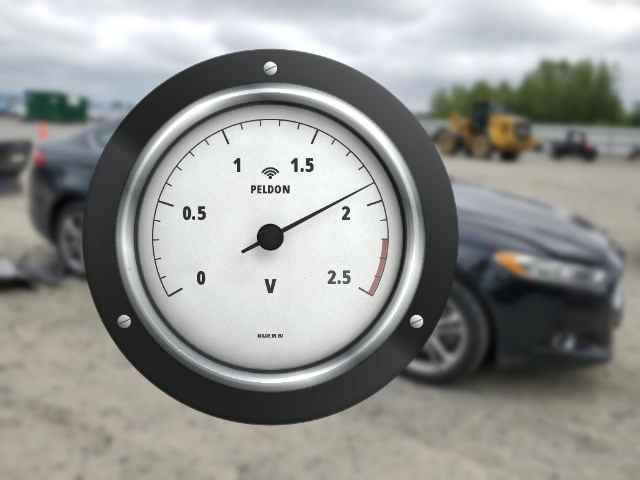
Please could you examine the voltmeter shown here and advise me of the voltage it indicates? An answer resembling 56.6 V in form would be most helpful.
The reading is 1.9 V
